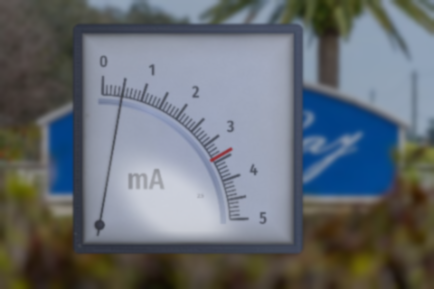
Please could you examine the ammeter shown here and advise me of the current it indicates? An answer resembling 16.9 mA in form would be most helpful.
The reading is 0.5 mA
